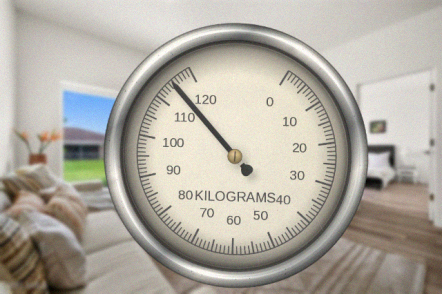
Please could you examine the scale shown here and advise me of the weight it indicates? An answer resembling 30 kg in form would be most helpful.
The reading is 115 kg
